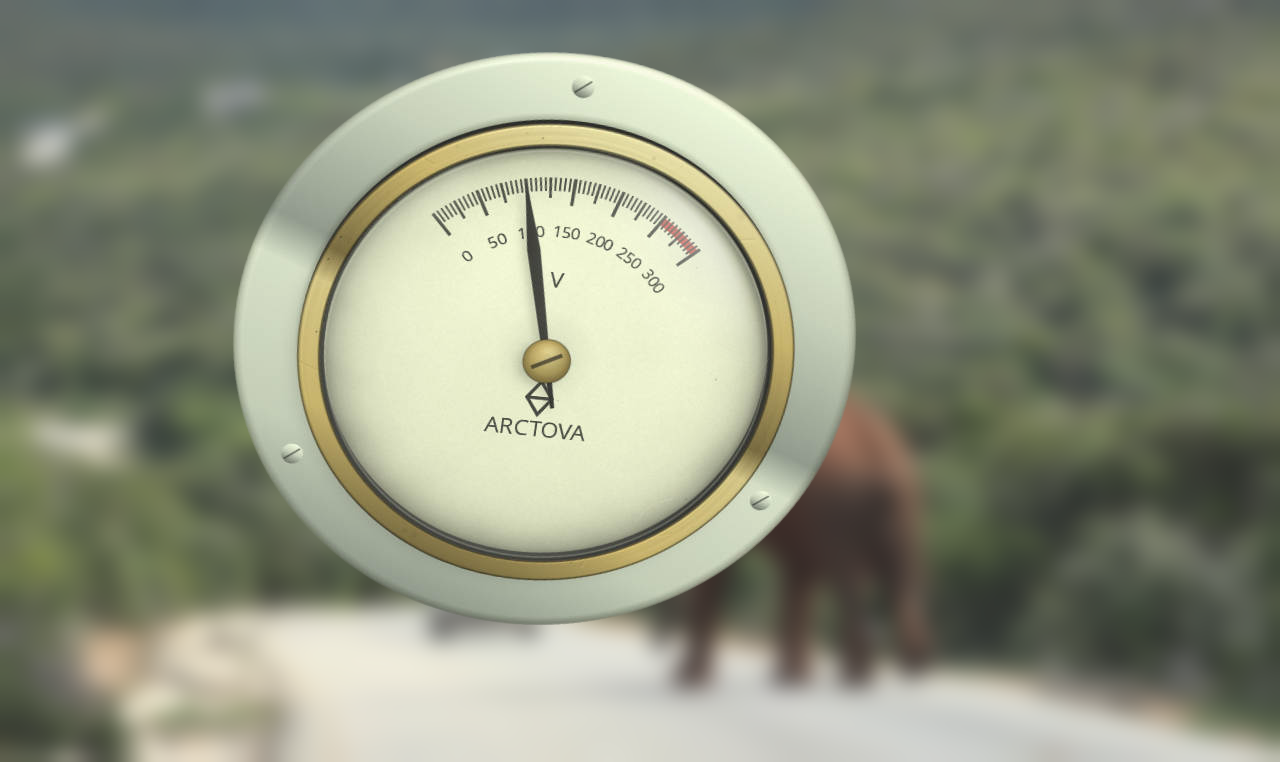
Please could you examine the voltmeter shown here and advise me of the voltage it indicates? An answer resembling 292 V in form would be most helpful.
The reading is 100 V
